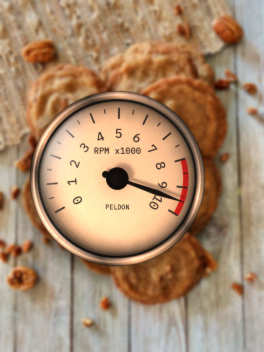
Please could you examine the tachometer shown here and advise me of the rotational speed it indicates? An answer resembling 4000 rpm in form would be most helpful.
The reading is 9500 rpm
